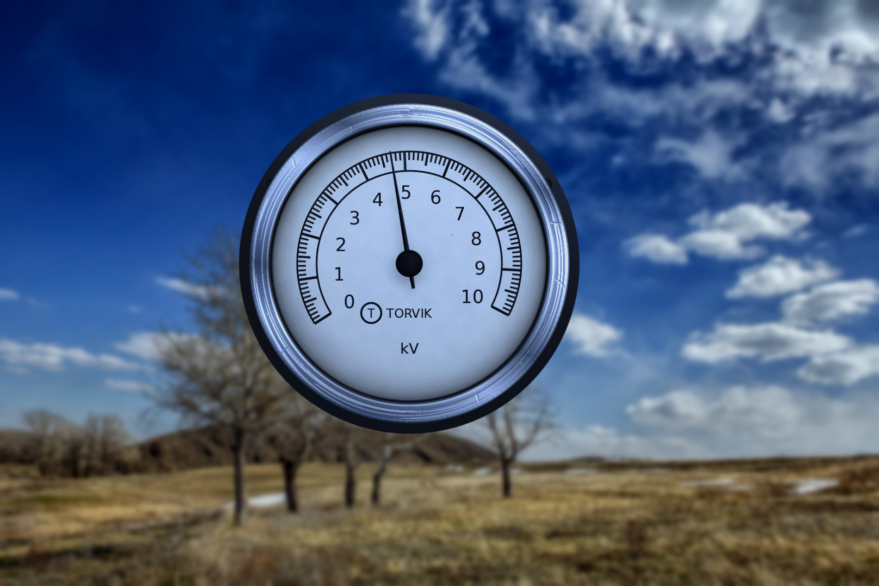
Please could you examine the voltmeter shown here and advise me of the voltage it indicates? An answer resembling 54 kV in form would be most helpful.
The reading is 4.7 kV
